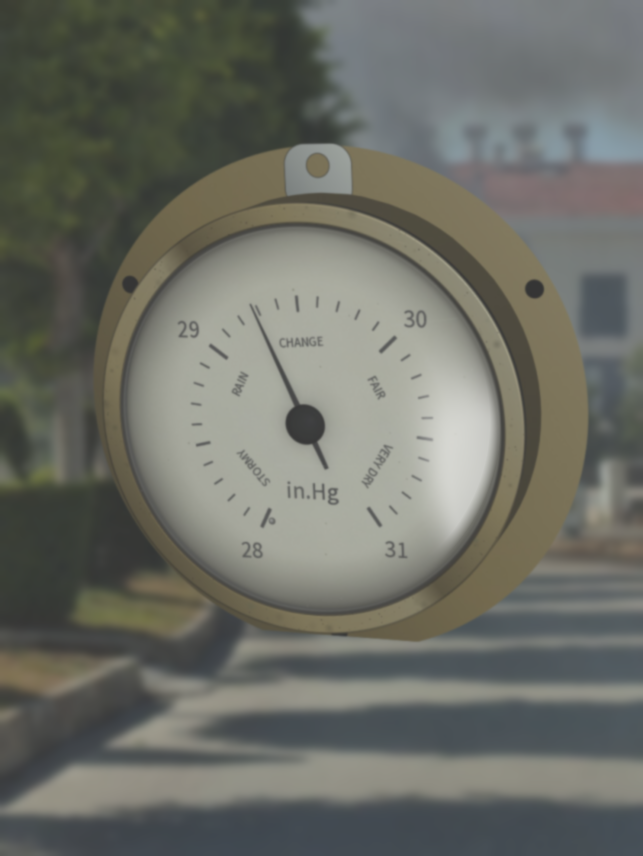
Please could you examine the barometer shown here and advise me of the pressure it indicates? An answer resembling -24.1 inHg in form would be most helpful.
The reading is 29.3 inHg
